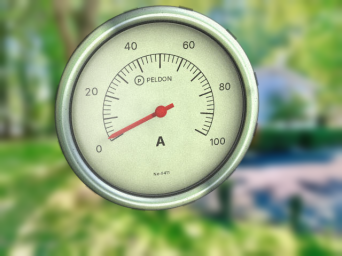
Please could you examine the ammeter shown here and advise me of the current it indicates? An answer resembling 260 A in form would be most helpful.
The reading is 2 A
